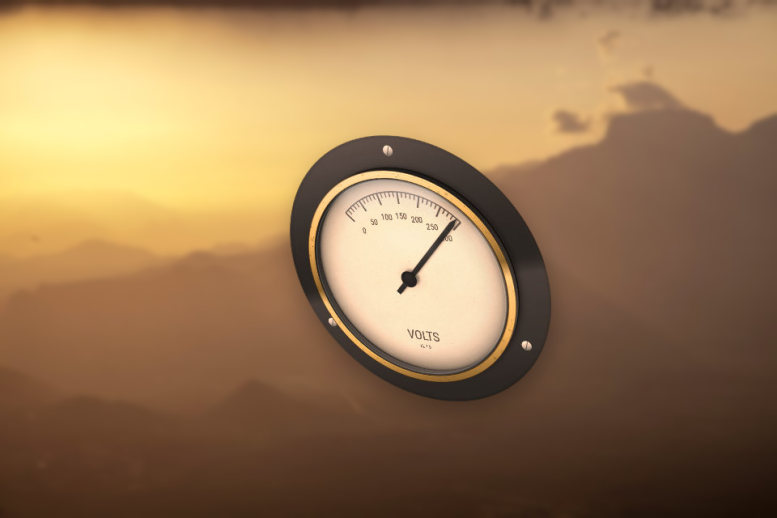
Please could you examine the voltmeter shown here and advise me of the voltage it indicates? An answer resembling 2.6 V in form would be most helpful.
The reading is 290 V
